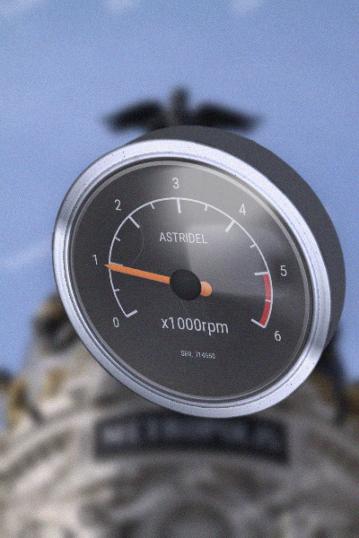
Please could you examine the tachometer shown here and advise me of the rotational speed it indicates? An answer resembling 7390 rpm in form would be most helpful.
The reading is 1000 rpm
